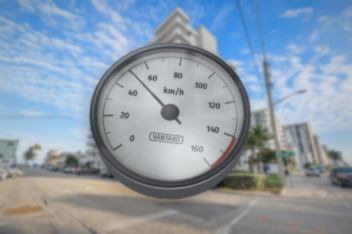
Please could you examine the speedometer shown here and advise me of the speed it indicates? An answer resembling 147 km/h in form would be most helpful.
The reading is 50 km/h
